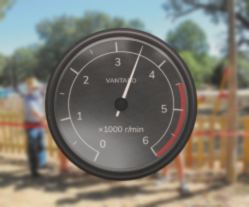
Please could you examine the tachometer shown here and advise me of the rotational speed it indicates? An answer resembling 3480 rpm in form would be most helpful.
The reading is 3500 rpm
